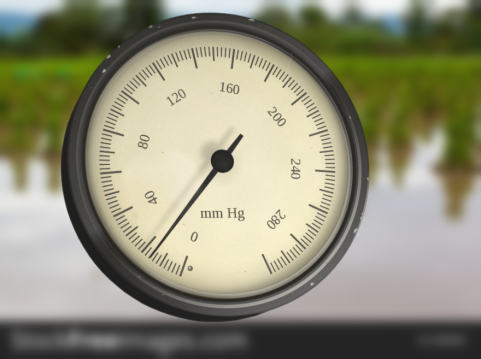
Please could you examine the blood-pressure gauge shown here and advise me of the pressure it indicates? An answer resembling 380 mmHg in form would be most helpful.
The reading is 16 mmHg
